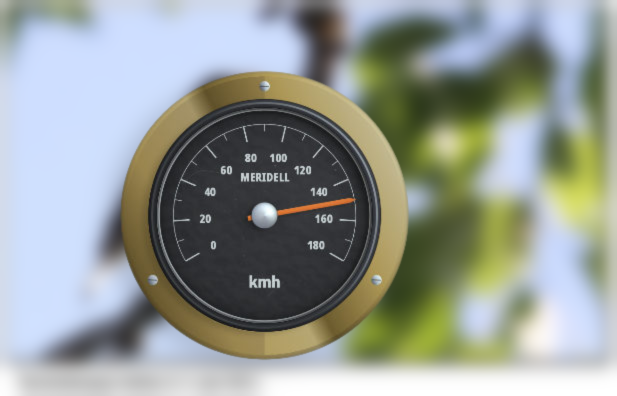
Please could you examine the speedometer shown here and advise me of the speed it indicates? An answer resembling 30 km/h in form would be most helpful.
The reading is 150 km/h
